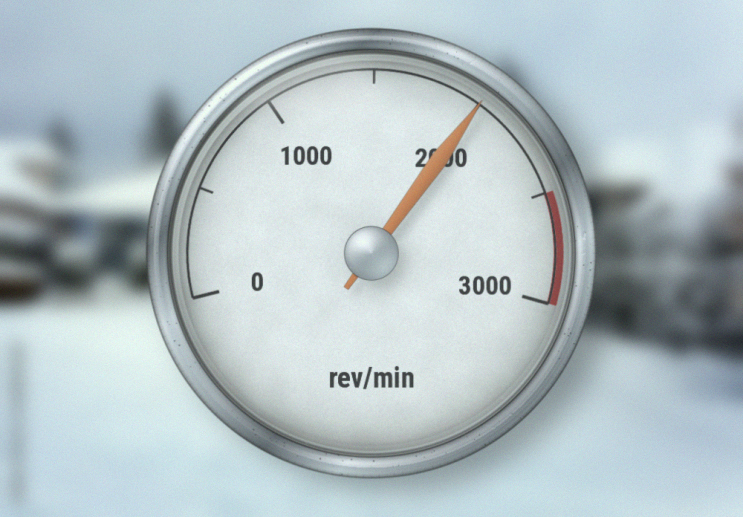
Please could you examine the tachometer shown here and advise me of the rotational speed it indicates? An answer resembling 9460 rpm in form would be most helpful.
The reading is 2000 rpm
